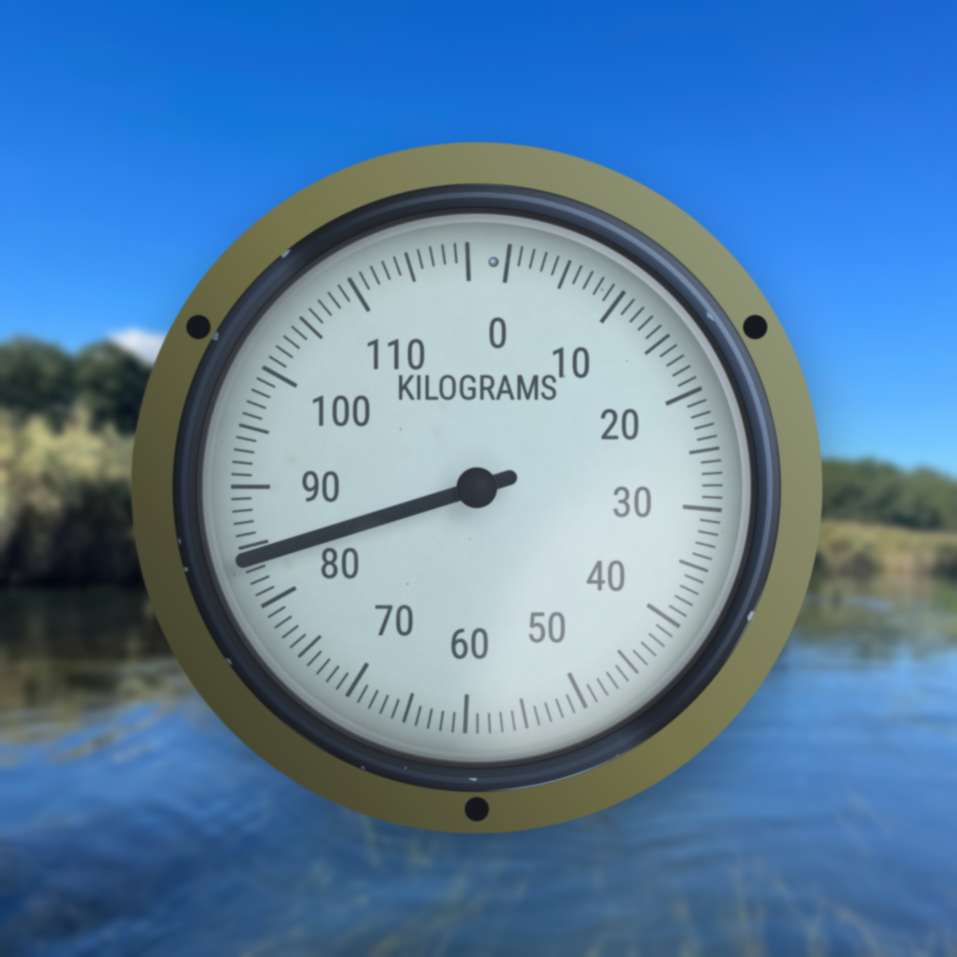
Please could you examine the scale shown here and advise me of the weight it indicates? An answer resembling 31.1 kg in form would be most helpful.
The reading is 84 kg
